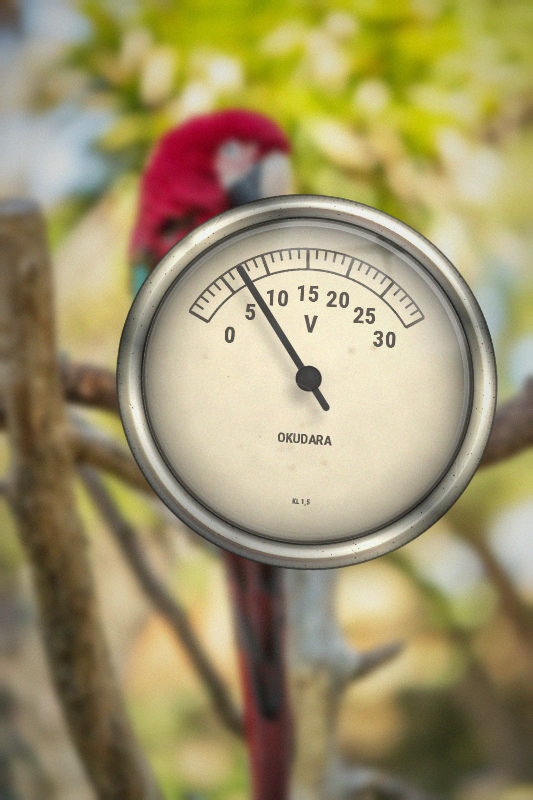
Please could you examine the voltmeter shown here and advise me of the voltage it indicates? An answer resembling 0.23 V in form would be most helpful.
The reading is 7 V
